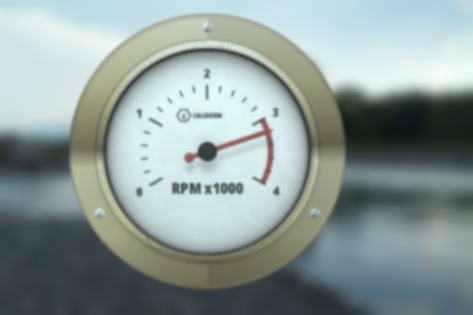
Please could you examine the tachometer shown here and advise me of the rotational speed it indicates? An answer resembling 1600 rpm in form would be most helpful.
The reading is 3200 rpm
